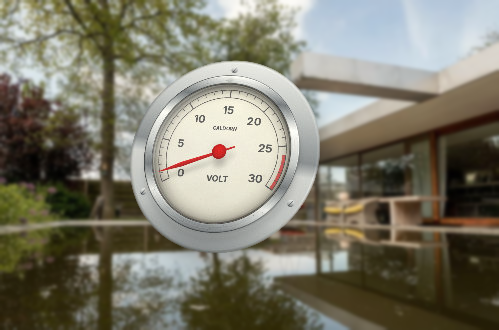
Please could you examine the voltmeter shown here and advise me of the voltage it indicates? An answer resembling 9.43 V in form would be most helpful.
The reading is 1 V
